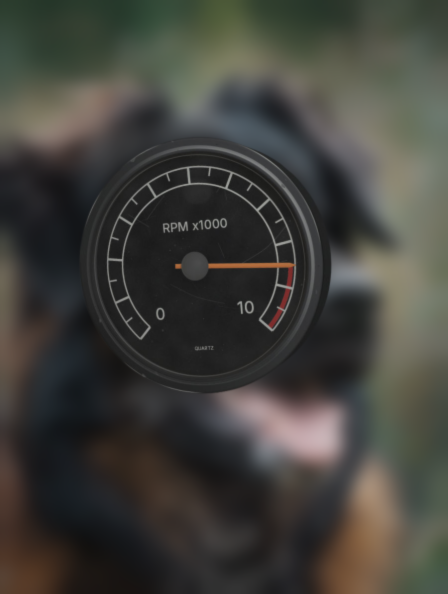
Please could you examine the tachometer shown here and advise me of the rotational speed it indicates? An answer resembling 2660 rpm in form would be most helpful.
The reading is 8500 rpm
